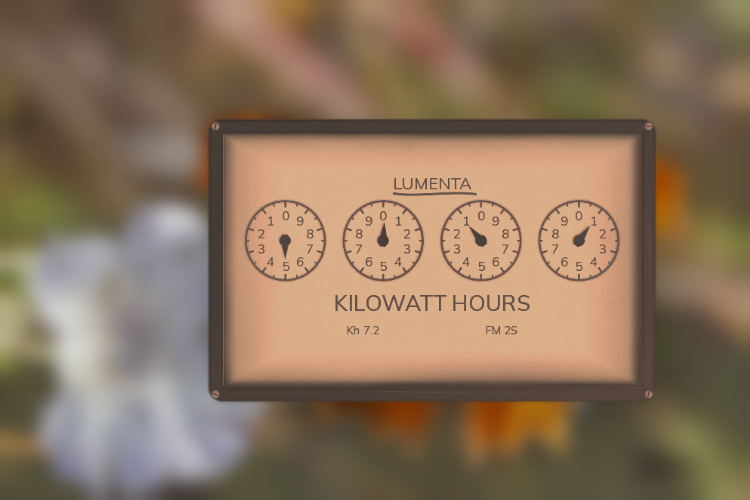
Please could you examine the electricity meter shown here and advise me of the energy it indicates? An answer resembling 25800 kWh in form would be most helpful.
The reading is 5011 kWh
